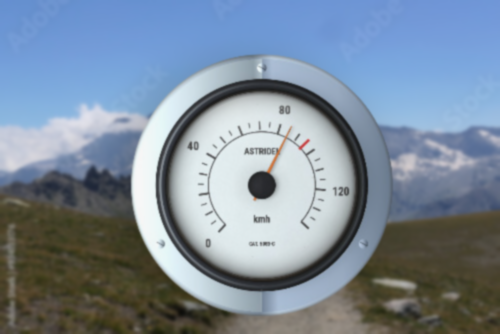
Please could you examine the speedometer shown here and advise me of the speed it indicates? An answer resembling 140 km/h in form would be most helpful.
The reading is 85 km/h
